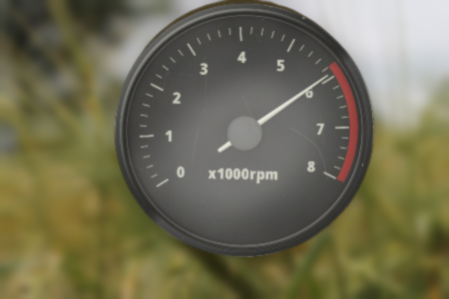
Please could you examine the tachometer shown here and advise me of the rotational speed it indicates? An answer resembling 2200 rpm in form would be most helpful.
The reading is 5900 rpm
